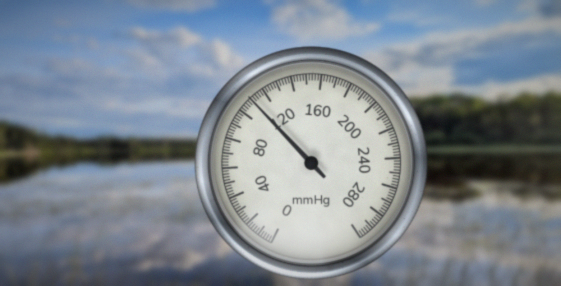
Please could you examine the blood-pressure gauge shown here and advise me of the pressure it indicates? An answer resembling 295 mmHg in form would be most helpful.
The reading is 110 mmHg
